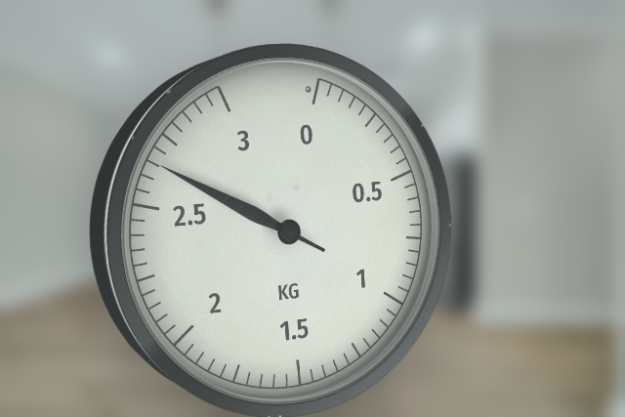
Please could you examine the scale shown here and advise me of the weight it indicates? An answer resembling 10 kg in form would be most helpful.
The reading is 2.65 kg
